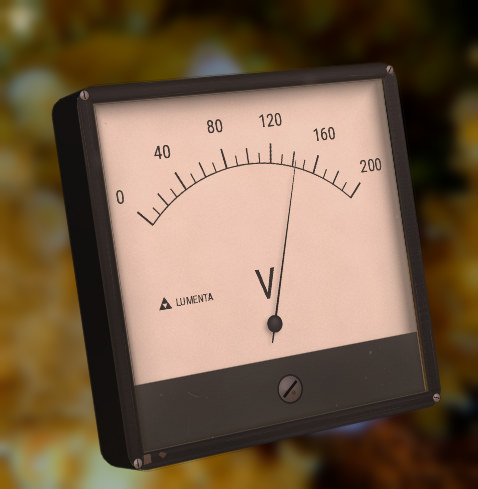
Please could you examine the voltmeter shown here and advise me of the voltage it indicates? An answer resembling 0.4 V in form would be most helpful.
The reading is 140 V
